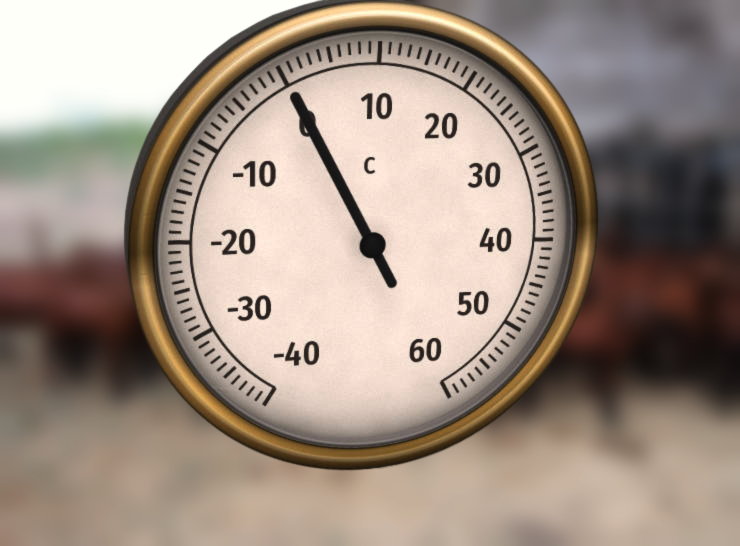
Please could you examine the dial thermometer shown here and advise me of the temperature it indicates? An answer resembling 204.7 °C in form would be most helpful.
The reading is 0 °C
